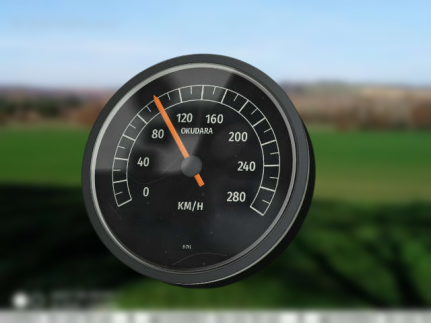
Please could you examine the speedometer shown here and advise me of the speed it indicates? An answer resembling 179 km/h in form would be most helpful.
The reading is 100 km/h
